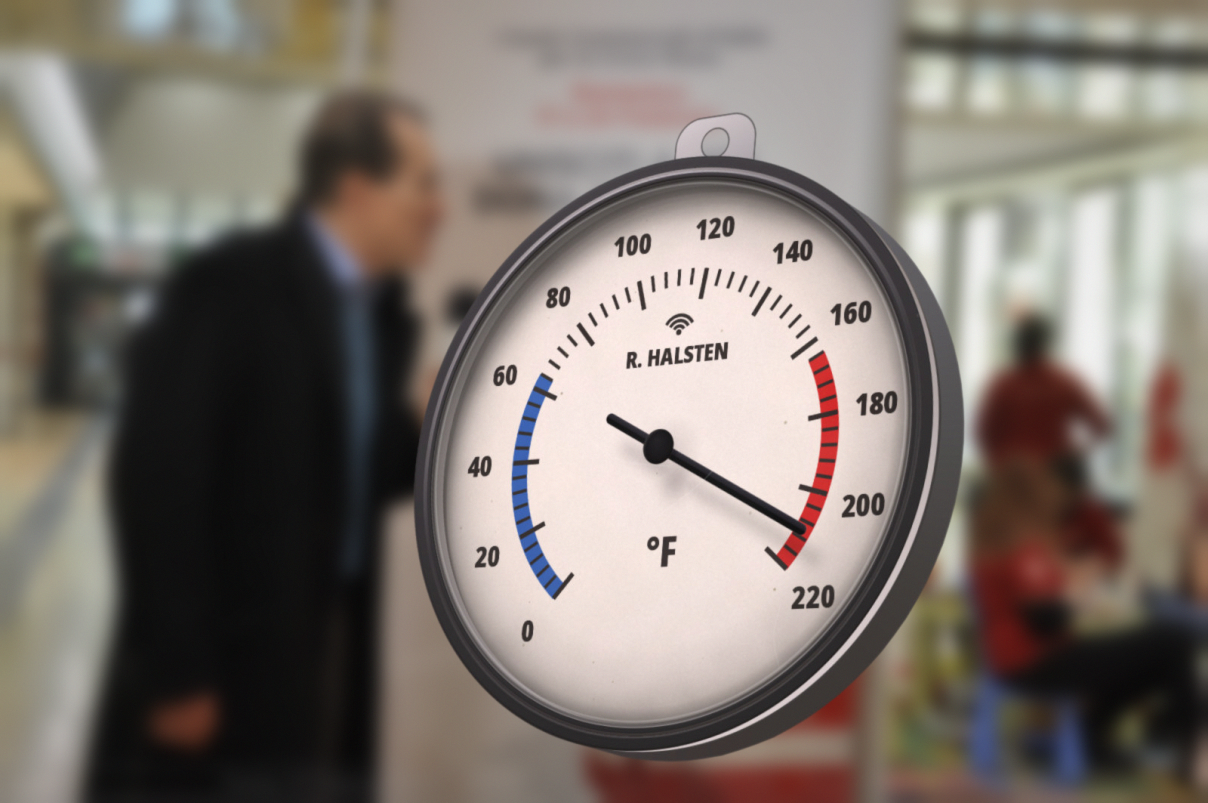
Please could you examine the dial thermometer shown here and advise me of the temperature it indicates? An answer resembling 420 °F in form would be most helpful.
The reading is 210 °F
